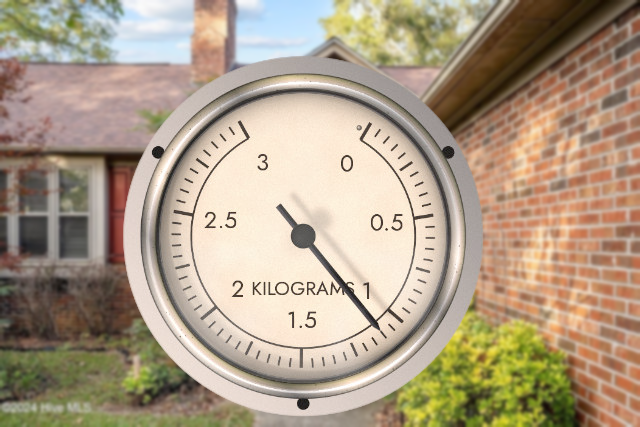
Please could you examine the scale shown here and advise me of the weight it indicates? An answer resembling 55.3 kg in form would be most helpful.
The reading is 1.1 kg
